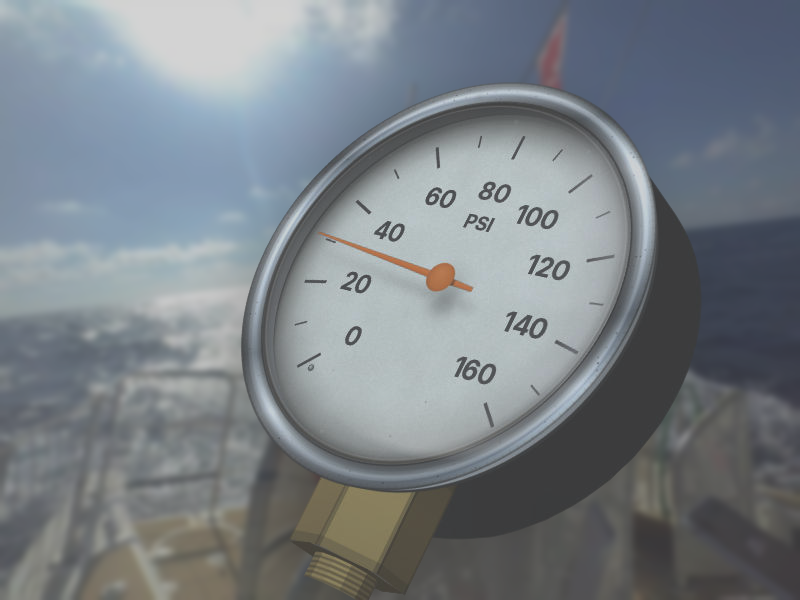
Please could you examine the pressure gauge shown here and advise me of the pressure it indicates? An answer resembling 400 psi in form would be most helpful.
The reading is 30 psi
